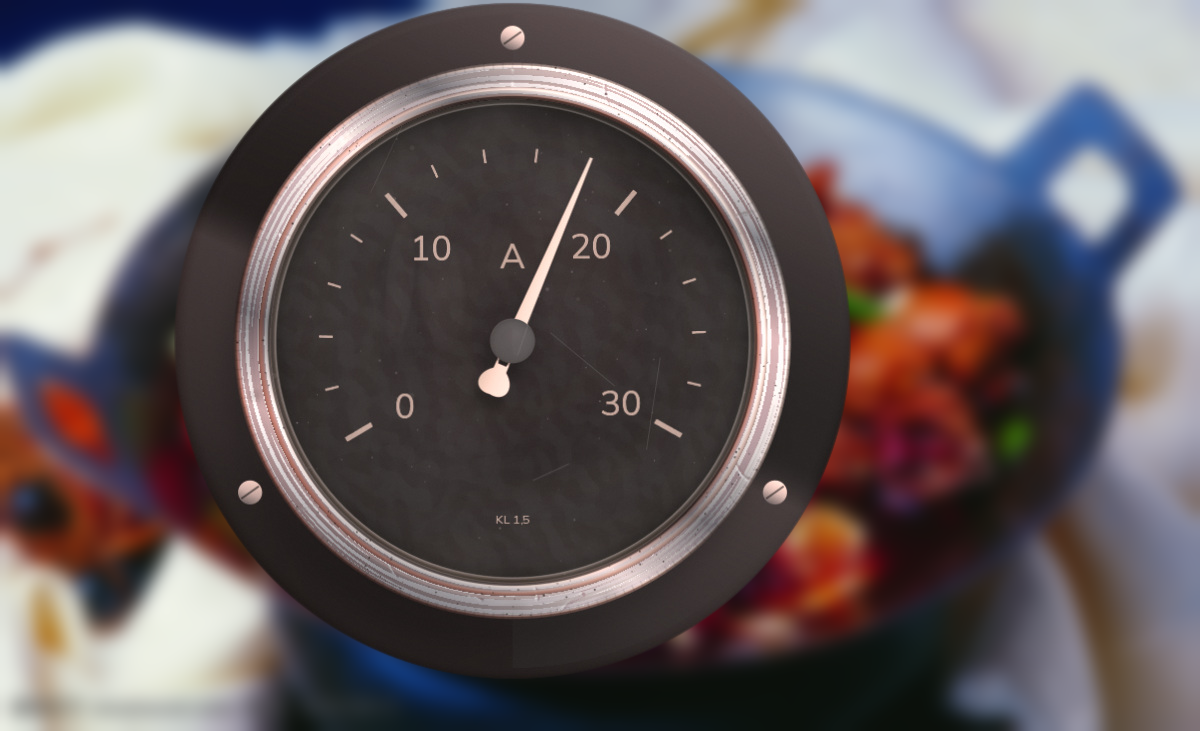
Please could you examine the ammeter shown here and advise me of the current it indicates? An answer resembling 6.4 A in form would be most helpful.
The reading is 18 A
